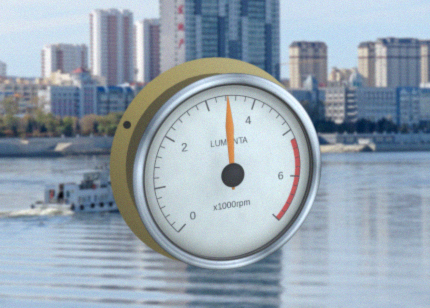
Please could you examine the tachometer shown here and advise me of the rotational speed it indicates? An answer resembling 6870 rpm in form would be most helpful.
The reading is 3400 rpm
